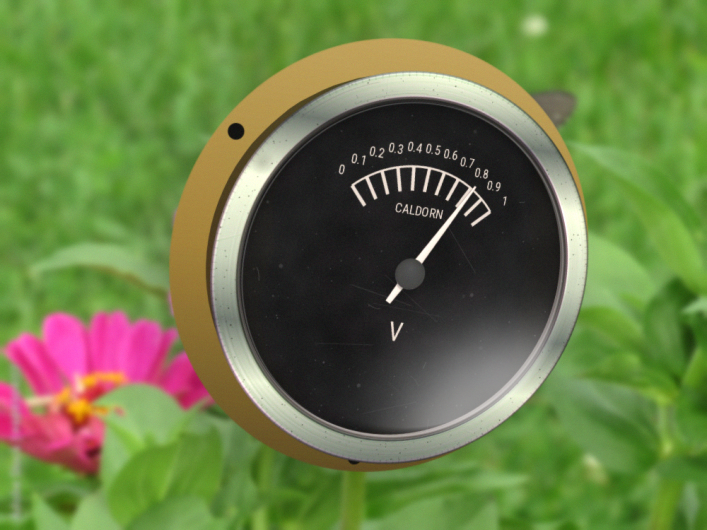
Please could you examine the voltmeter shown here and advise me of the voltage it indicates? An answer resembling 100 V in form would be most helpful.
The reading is 0.8 V
